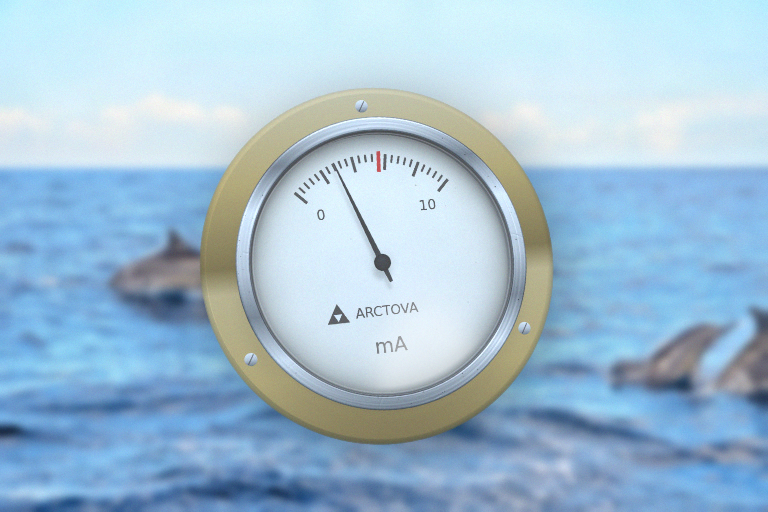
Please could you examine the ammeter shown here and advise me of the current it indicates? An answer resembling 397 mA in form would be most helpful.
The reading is 2.8 mA
